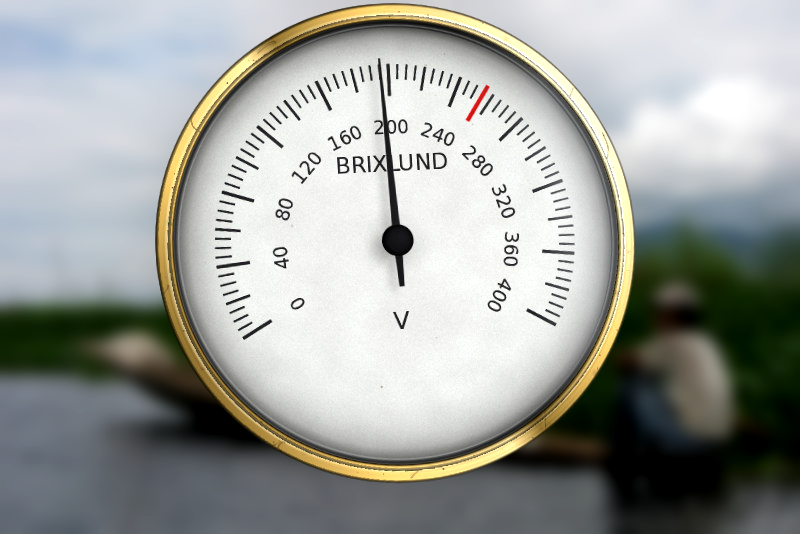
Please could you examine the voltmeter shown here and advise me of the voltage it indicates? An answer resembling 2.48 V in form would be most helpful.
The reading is 195 V
